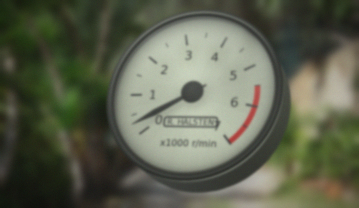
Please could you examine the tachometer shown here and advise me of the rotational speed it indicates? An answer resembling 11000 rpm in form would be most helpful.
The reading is 250 rpm
